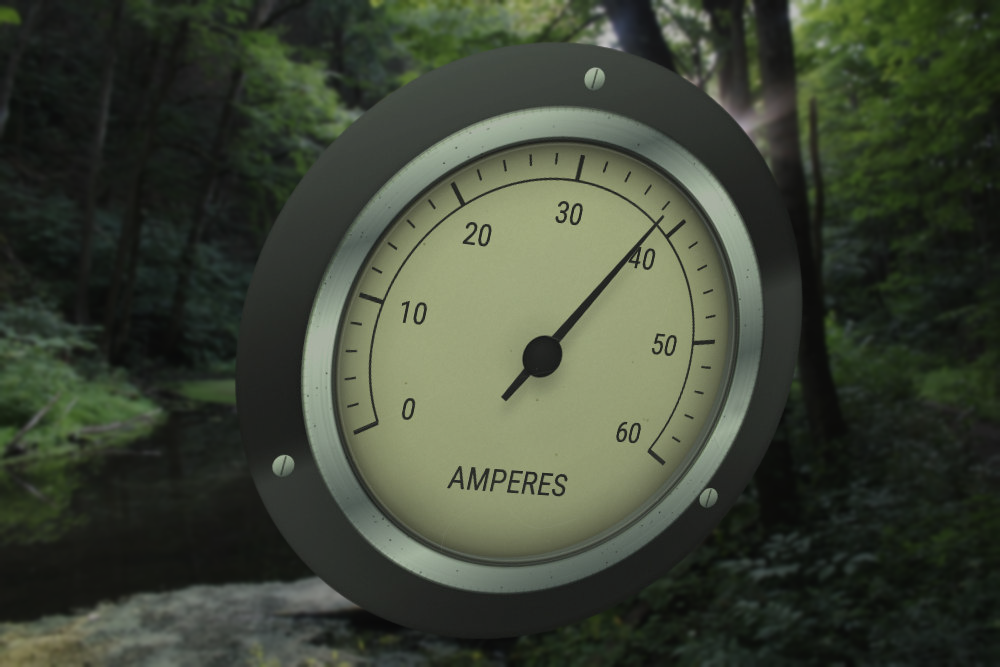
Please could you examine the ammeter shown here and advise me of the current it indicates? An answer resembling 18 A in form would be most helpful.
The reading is 38 A
